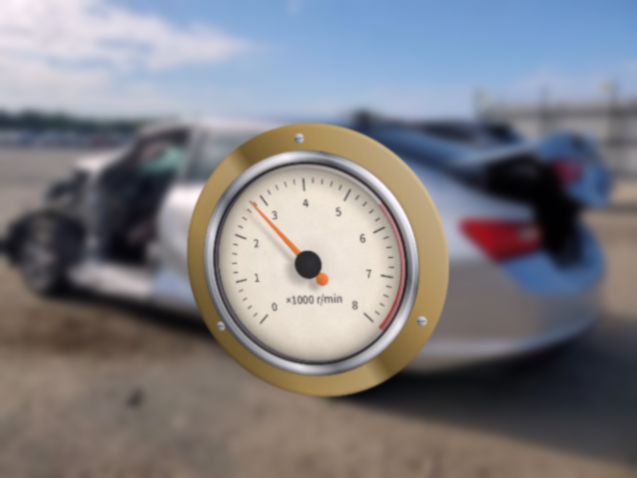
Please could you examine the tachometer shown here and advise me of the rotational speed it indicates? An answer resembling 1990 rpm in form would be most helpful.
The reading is 2800 rpm
